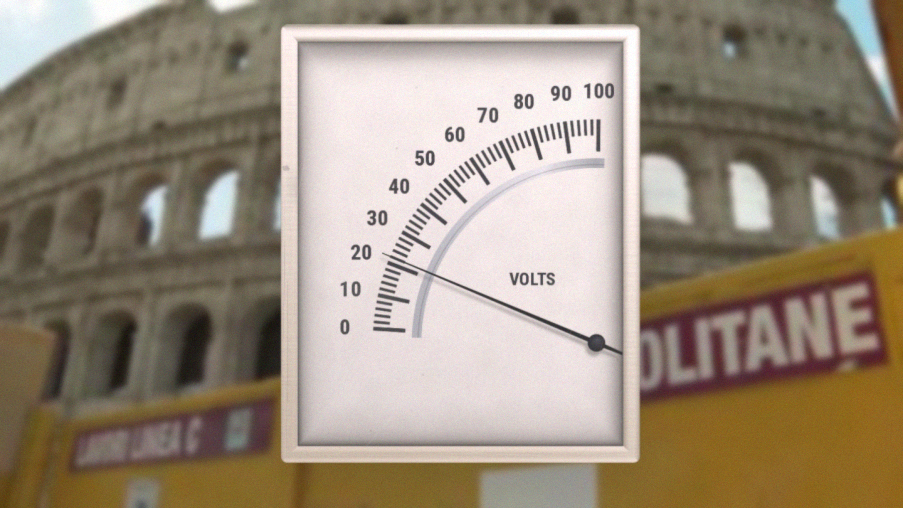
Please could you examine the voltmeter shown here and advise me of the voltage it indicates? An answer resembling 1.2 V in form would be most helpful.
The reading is 22 V
